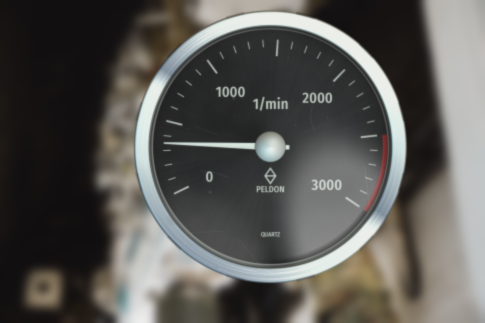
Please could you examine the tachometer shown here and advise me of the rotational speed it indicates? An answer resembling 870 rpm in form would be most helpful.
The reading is 350 rpm
